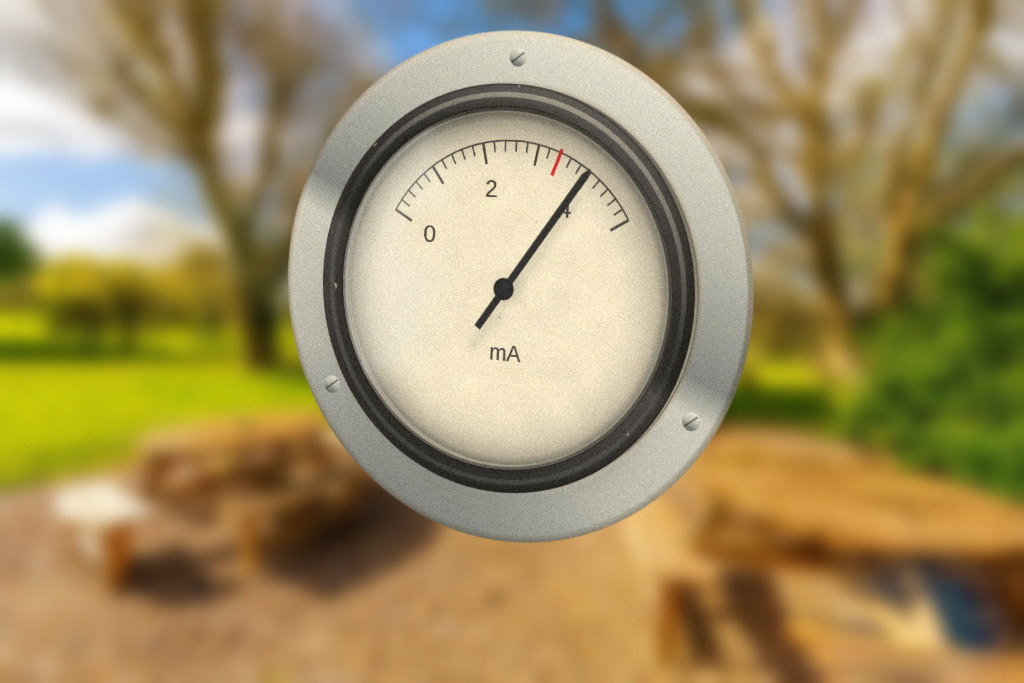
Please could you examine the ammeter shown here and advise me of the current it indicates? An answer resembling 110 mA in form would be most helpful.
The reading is 4 mA
